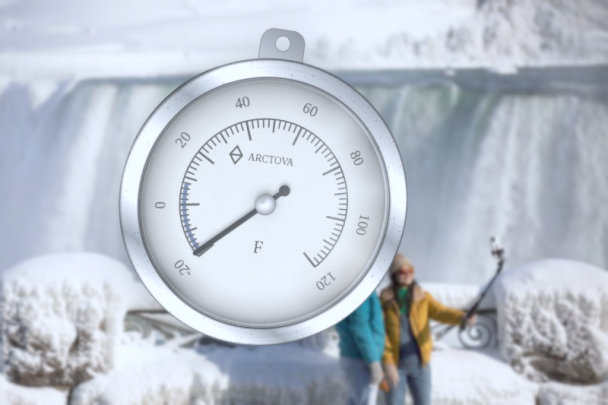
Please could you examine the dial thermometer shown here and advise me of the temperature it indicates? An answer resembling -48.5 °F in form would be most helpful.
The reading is -18 °F
